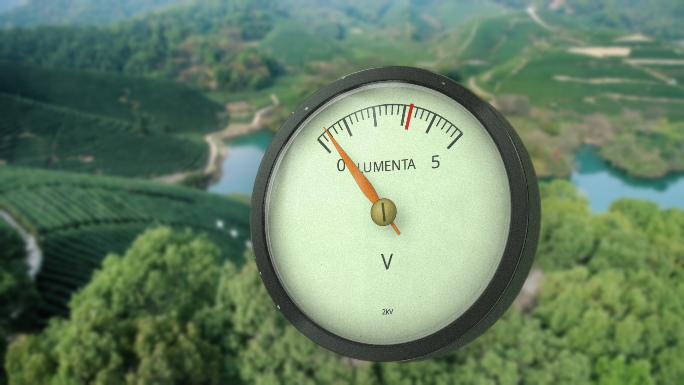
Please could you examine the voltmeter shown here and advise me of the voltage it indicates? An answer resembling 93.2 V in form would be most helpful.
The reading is 0.4 V
